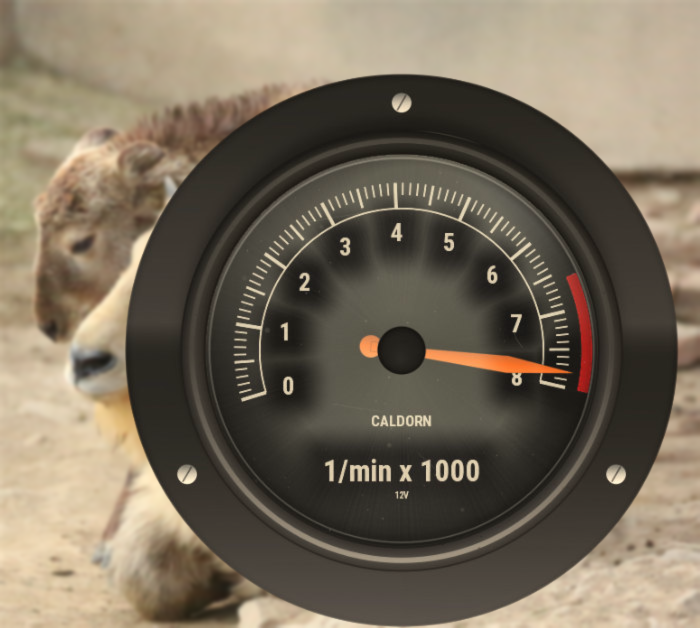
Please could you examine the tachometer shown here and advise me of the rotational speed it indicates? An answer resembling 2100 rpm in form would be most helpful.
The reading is 7800 rpm
